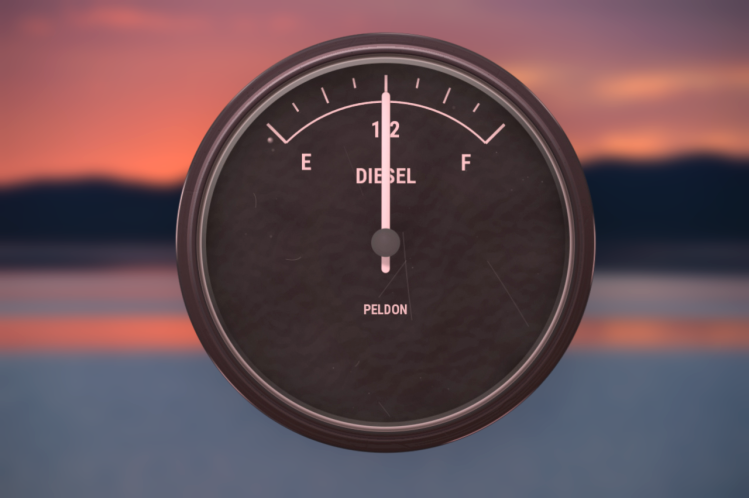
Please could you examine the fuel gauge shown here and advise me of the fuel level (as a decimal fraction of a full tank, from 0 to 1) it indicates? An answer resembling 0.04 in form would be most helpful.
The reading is 0.5
